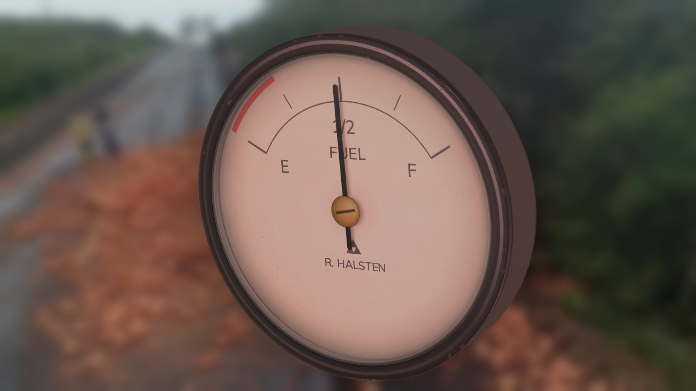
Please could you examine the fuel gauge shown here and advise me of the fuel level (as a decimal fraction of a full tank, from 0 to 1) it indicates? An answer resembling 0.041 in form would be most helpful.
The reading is 0.5
